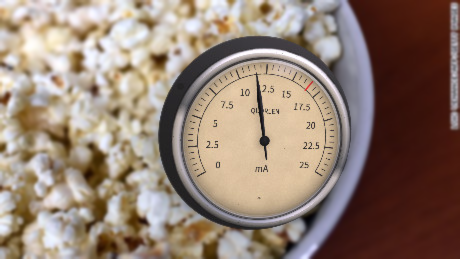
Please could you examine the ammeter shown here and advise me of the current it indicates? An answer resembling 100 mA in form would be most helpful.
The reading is 11.5 mA
